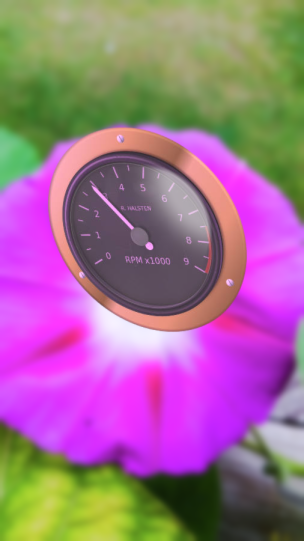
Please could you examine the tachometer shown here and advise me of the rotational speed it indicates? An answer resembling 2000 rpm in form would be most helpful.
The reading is 3000 rpm
